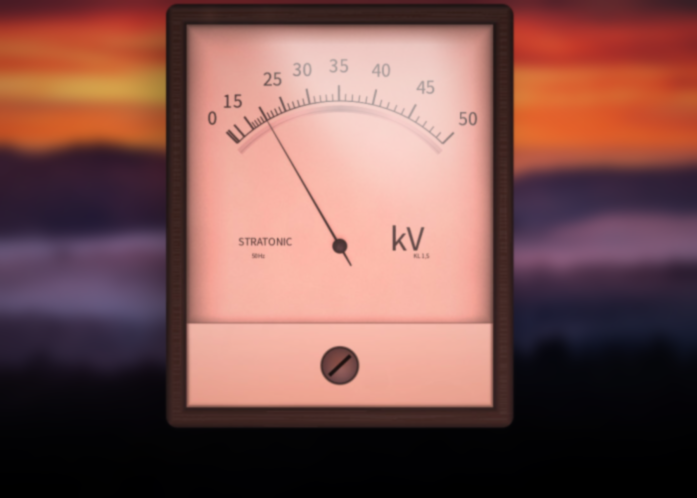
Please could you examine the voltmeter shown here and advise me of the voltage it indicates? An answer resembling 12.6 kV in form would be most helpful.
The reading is 20 kV
